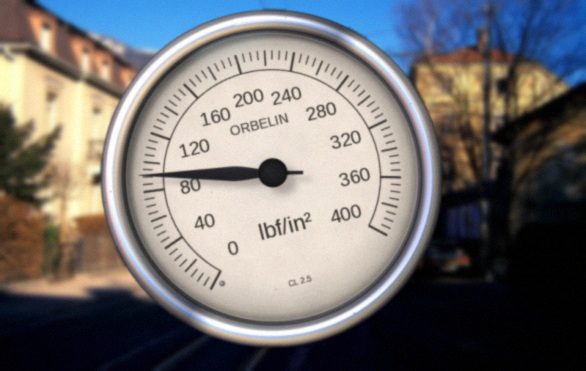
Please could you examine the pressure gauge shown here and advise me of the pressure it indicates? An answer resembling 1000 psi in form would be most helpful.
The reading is 90 psi
